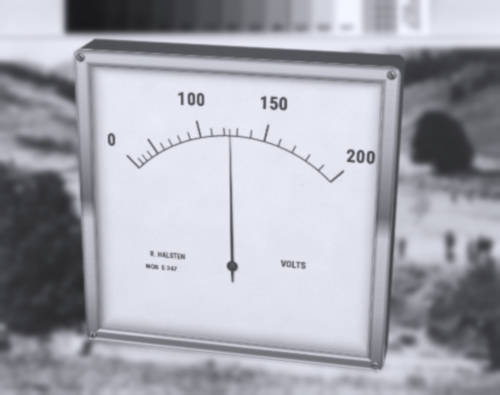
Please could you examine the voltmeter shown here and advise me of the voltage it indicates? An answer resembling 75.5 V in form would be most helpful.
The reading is 125 V
